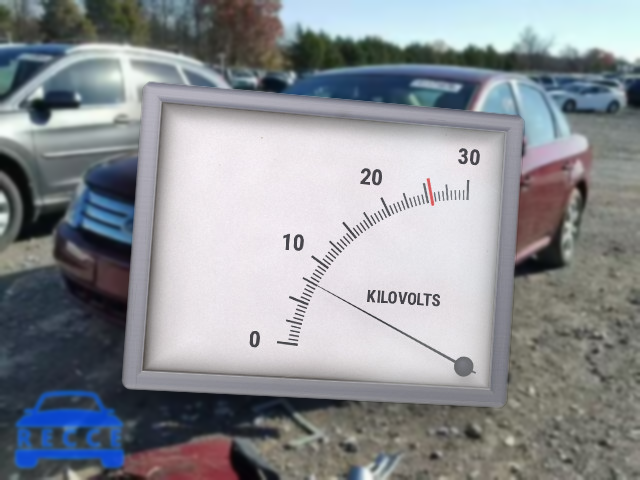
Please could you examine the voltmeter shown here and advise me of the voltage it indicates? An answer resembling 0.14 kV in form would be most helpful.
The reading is 7.5 kV
